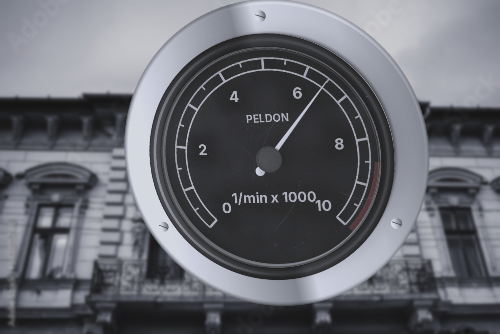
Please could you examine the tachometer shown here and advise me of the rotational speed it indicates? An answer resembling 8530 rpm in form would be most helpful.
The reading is 6500 rpm
